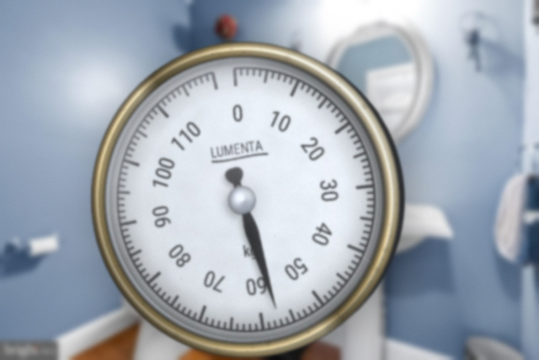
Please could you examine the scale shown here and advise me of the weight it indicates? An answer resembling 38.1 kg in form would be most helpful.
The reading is 57 kg
